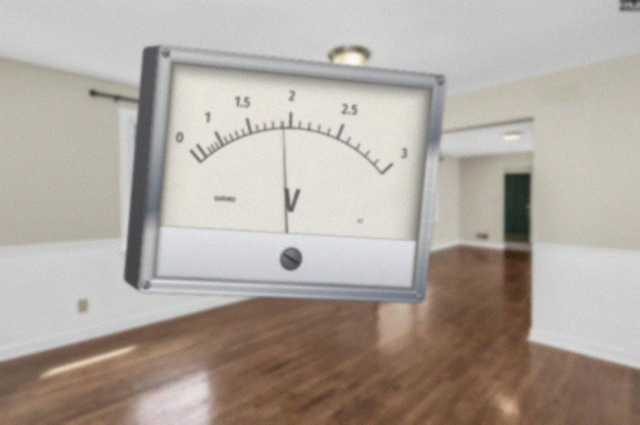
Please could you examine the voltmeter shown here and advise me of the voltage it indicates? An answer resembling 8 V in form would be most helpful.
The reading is 1.9 V
